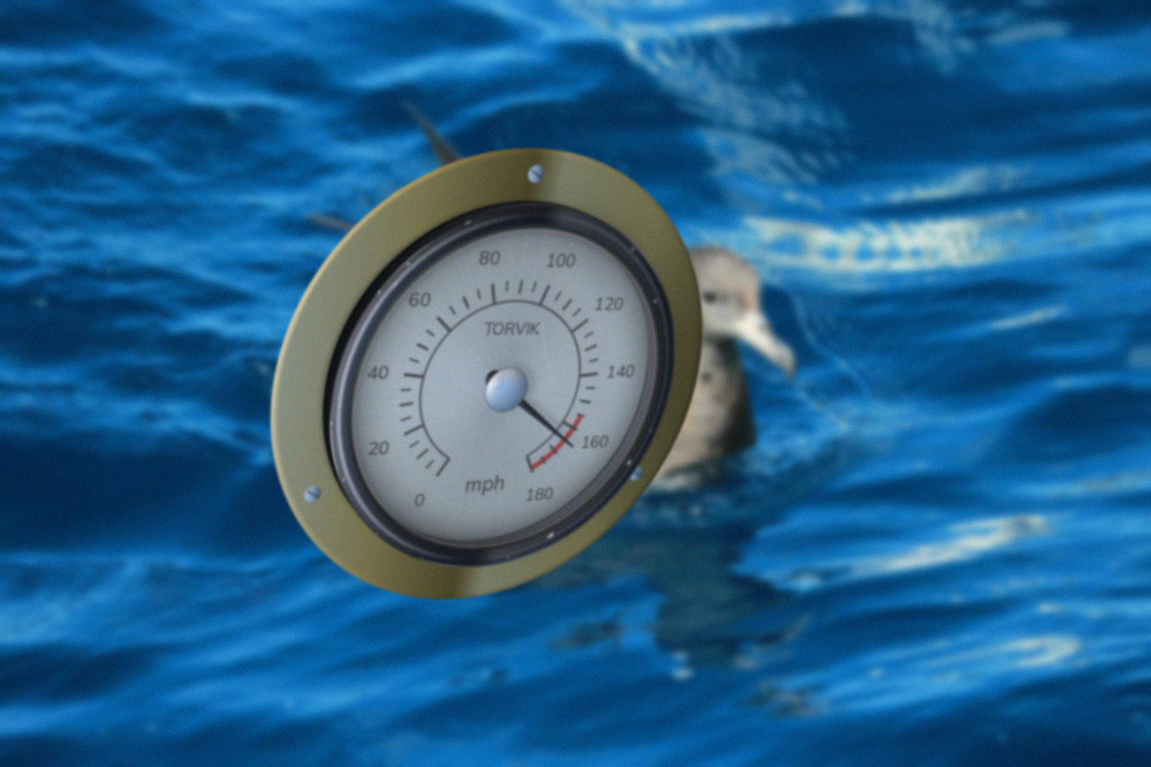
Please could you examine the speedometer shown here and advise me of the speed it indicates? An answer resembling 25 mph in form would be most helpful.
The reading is 165 mph
